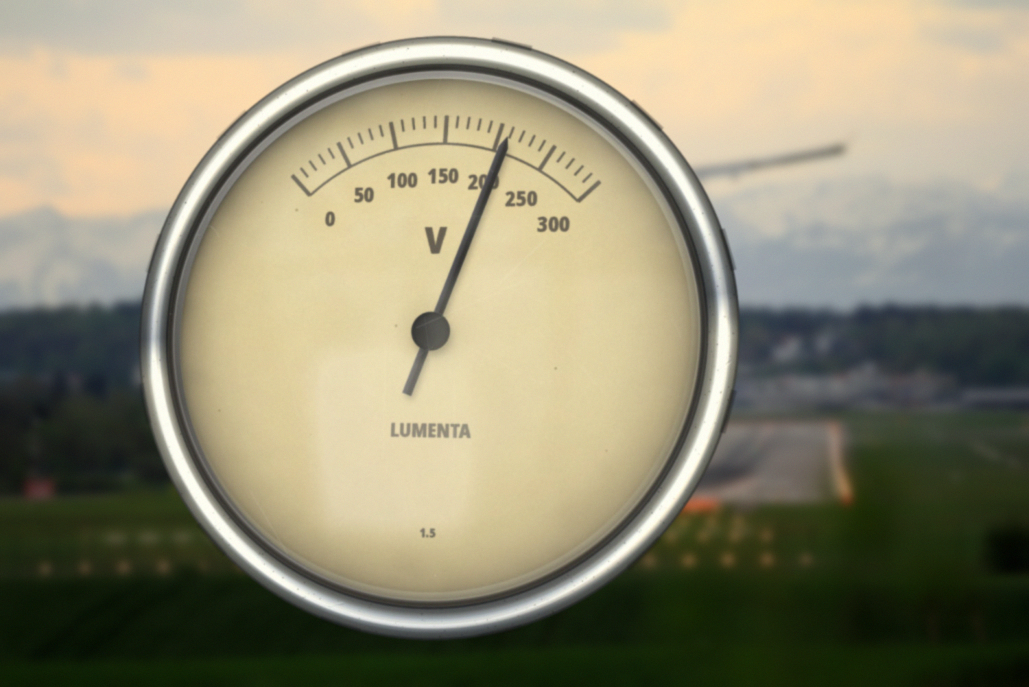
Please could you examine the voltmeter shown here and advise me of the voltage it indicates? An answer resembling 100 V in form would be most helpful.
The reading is 210 V
